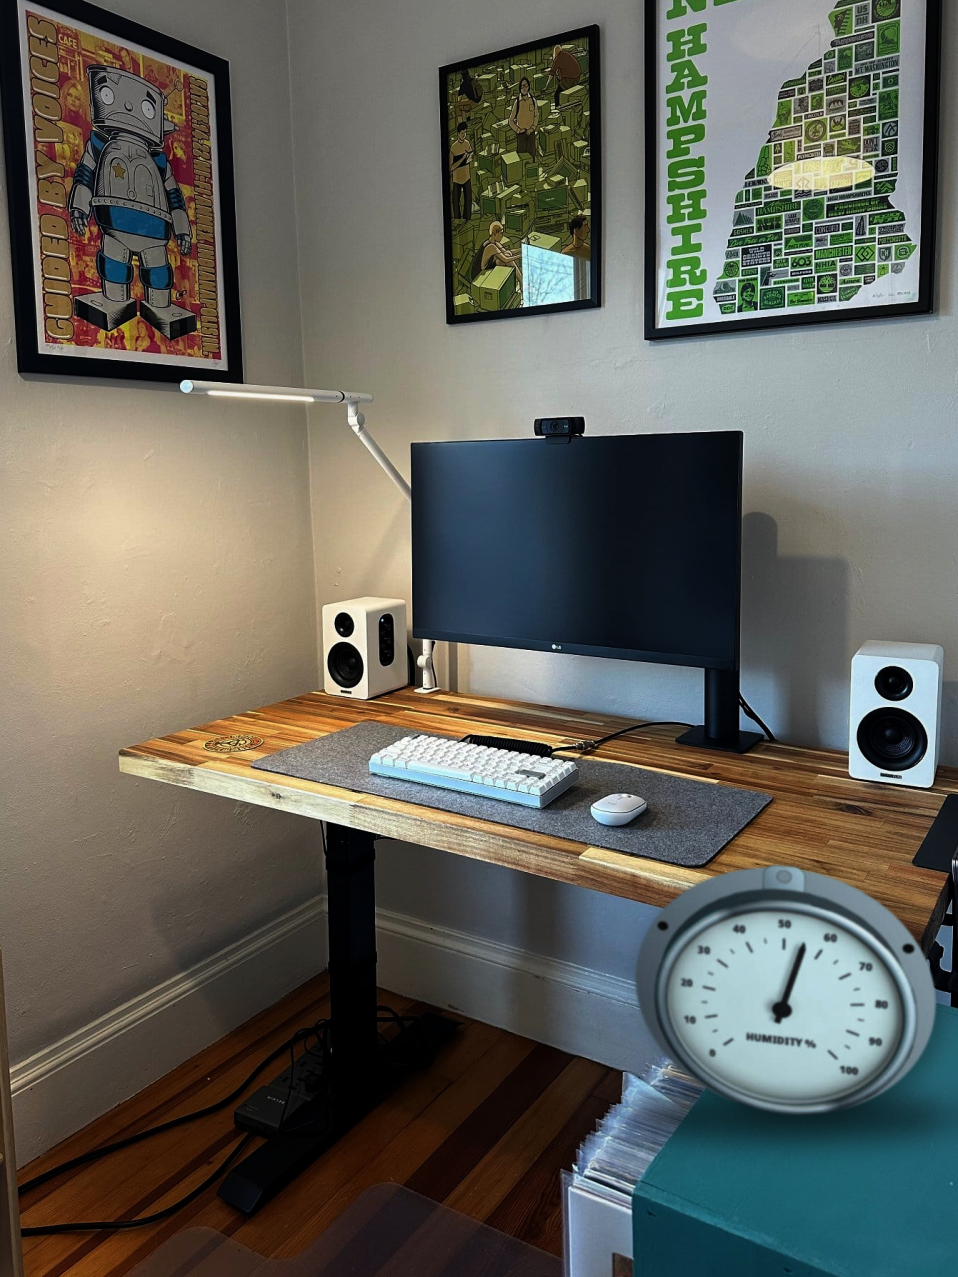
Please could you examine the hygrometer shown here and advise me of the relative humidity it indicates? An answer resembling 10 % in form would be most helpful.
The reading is 55 %
